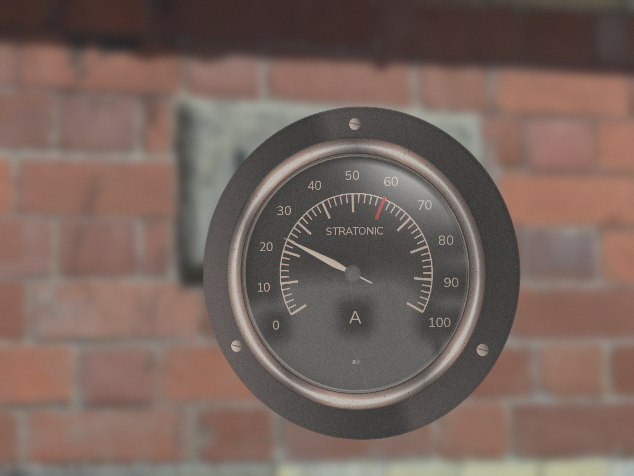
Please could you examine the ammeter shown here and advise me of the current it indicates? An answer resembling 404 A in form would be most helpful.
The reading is 24 A
